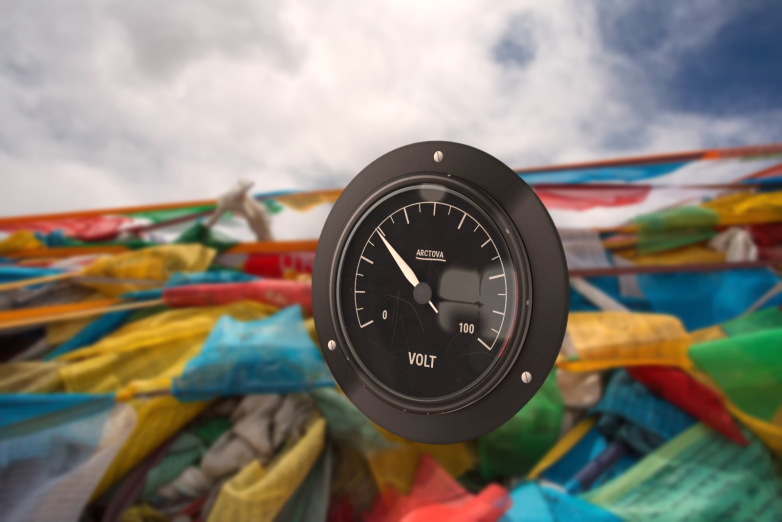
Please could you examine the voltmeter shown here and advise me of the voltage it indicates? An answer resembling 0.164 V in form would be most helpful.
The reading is 30 V
